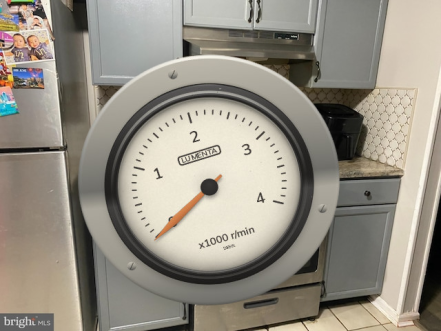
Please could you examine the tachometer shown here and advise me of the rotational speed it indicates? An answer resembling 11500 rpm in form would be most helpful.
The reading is 0 rpm
